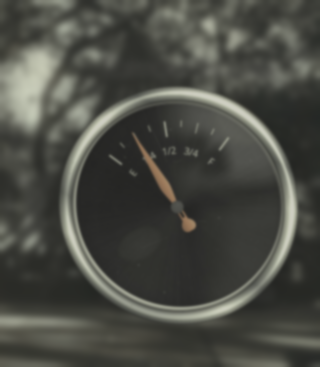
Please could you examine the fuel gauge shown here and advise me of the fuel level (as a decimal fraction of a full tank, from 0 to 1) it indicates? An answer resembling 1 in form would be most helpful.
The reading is 0.25
